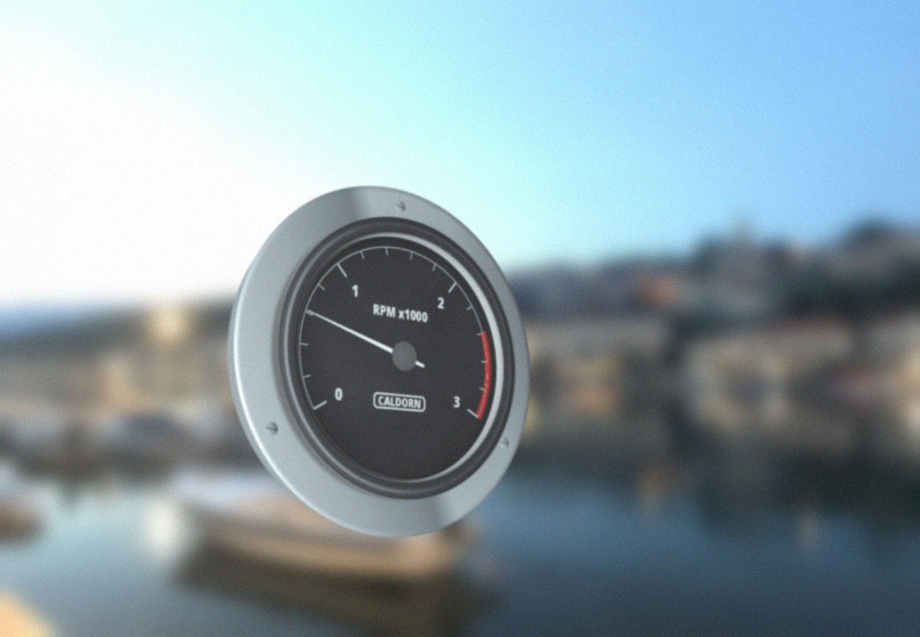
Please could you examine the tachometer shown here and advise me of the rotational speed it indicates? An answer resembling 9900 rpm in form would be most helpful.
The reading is 600 rpm
